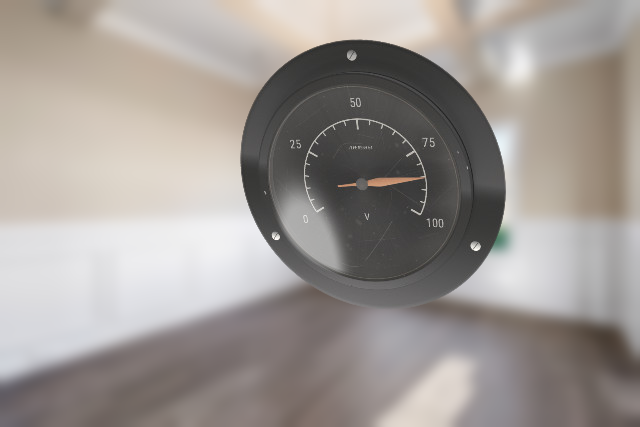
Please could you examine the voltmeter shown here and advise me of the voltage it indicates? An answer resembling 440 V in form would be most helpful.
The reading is 85 V
